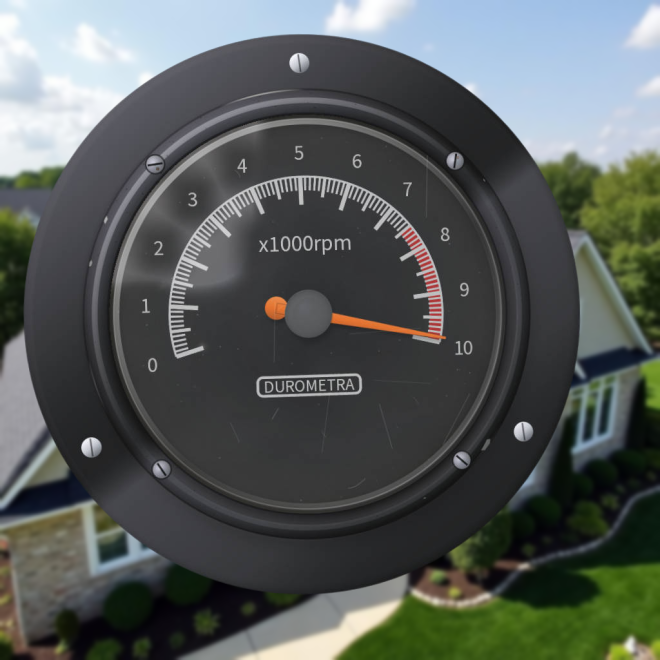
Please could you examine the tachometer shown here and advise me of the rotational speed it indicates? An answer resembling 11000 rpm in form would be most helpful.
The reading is 9900 rpm
